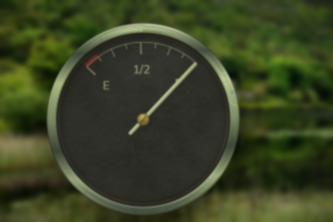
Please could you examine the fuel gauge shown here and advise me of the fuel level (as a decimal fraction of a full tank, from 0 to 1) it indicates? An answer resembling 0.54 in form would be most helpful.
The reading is 1
